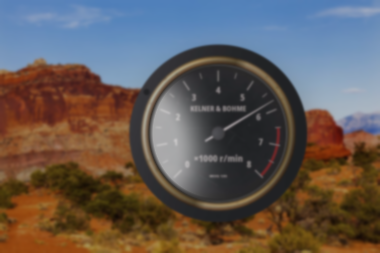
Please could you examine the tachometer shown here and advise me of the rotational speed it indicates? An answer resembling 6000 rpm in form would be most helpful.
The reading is 5750 rpm
